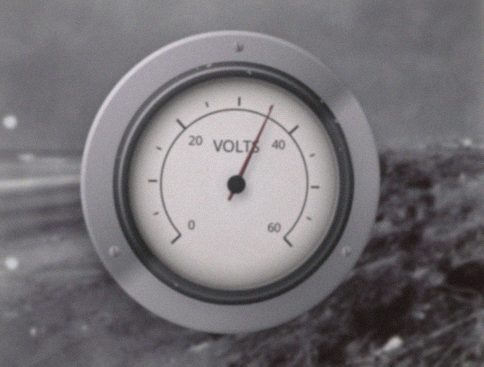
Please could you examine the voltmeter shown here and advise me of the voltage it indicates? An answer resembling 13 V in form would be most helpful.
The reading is 35 V
